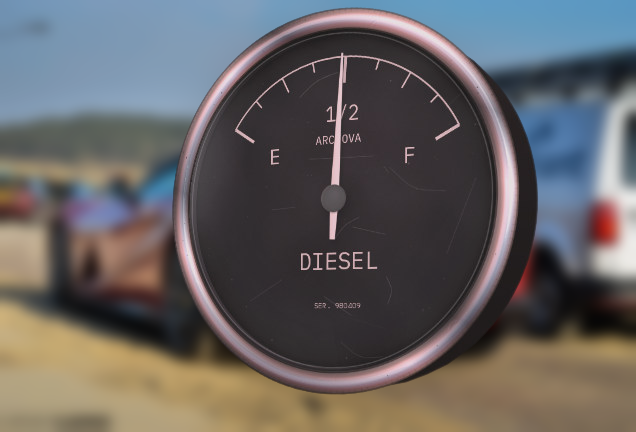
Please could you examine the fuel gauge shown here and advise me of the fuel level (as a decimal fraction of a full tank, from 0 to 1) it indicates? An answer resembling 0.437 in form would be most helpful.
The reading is 0.5
